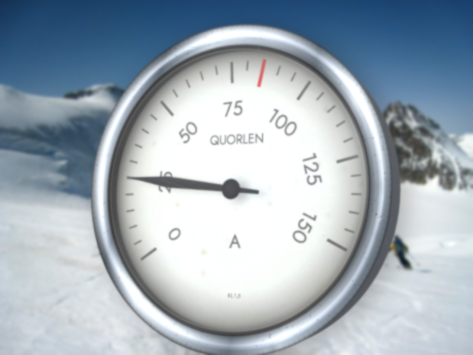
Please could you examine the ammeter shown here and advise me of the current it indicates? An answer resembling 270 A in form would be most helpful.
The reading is 25 A
